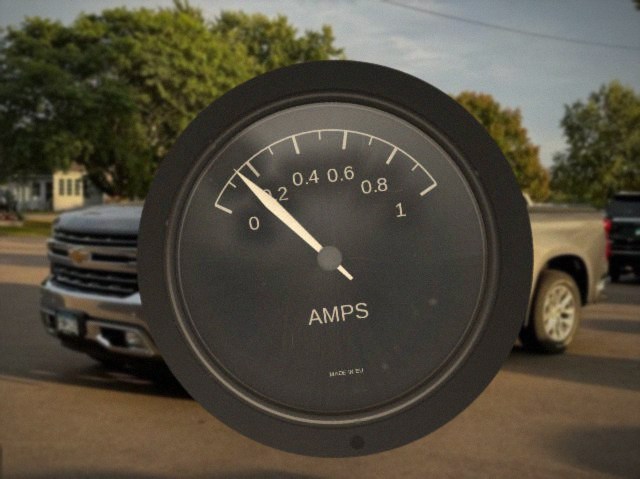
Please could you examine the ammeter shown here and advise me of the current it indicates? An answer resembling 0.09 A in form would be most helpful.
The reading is 0.15 A
